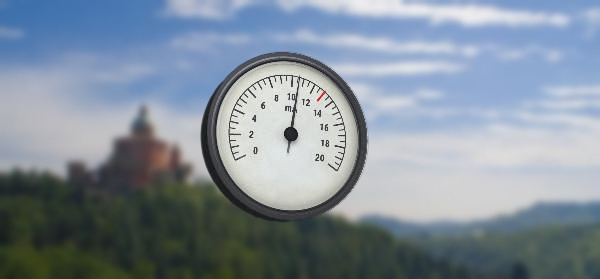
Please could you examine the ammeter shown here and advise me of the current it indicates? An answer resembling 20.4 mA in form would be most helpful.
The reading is 10.5 mA
